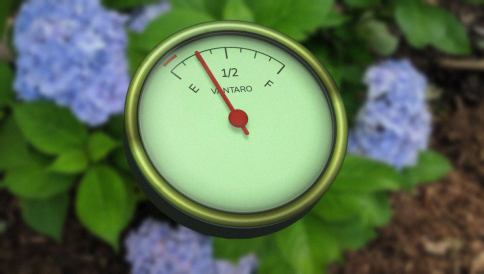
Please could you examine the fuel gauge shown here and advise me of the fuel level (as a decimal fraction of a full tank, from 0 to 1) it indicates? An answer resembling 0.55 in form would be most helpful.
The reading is 0.25
